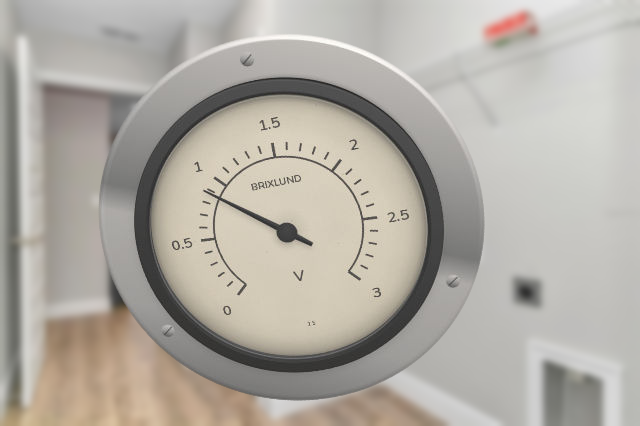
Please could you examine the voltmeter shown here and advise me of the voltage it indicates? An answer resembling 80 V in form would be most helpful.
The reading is 0.9 V
